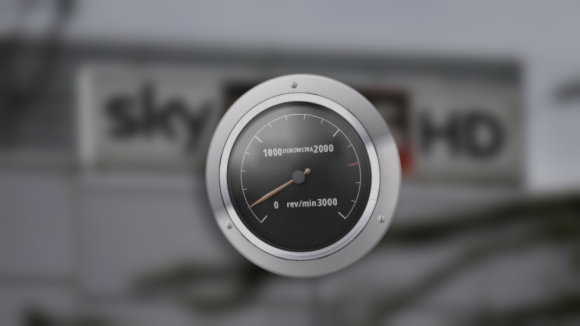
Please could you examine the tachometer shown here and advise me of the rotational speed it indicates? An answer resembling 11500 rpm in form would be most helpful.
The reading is 200 rpm
